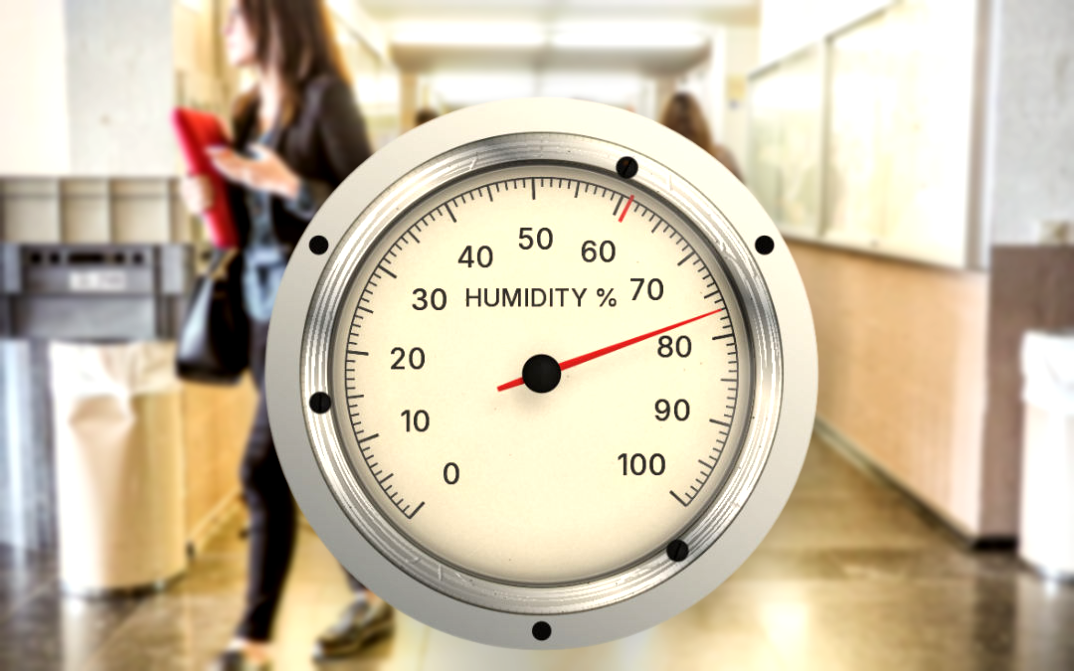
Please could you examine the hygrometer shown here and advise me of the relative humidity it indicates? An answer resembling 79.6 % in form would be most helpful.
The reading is 77 %
